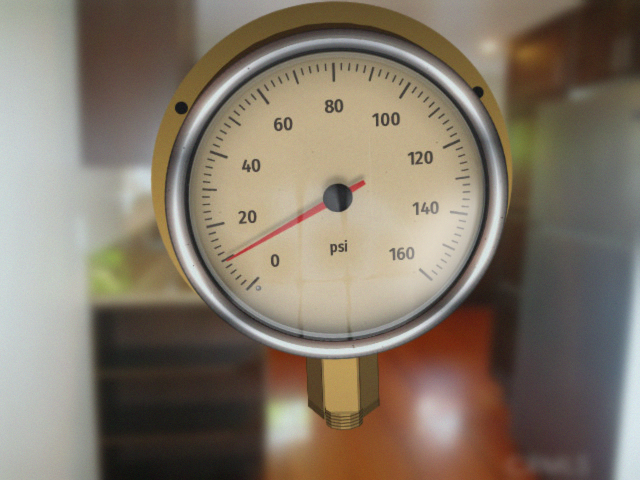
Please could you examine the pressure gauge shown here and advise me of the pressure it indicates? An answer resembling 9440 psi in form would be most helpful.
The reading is 10 psi
